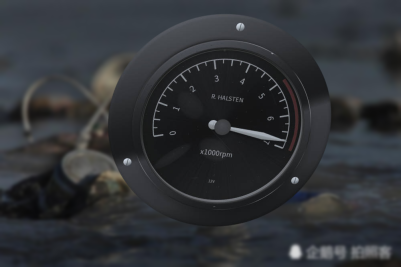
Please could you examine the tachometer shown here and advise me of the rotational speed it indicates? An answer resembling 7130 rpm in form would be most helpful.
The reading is 6750 rpm
